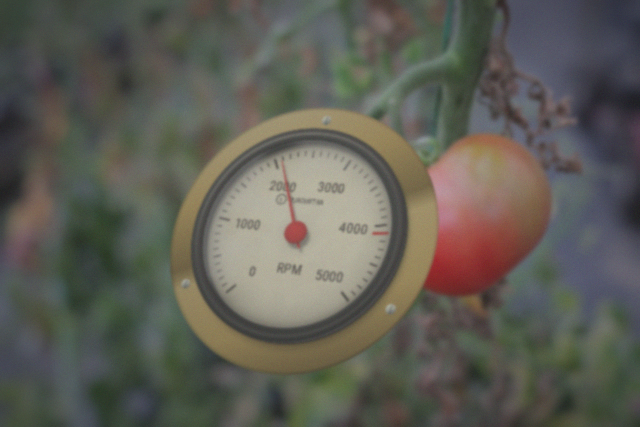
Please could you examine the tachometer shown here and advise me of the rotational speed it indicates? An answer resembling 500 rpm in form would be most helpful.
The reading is 2100 rpm
